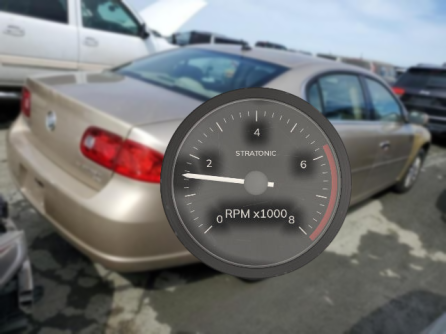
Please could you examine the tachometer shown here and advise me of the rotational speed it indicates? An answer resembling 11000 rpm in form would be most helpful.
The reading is 1500 rpm
